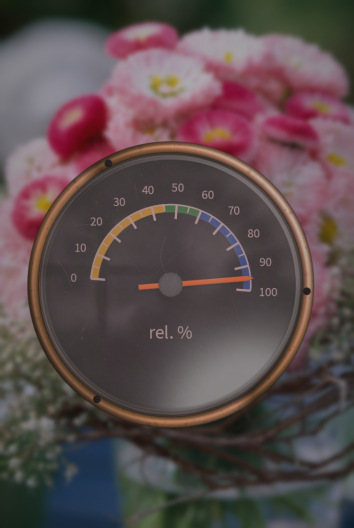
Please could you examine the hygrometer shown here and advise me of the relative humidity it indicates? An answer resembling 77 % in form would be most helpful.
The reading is 95 %
